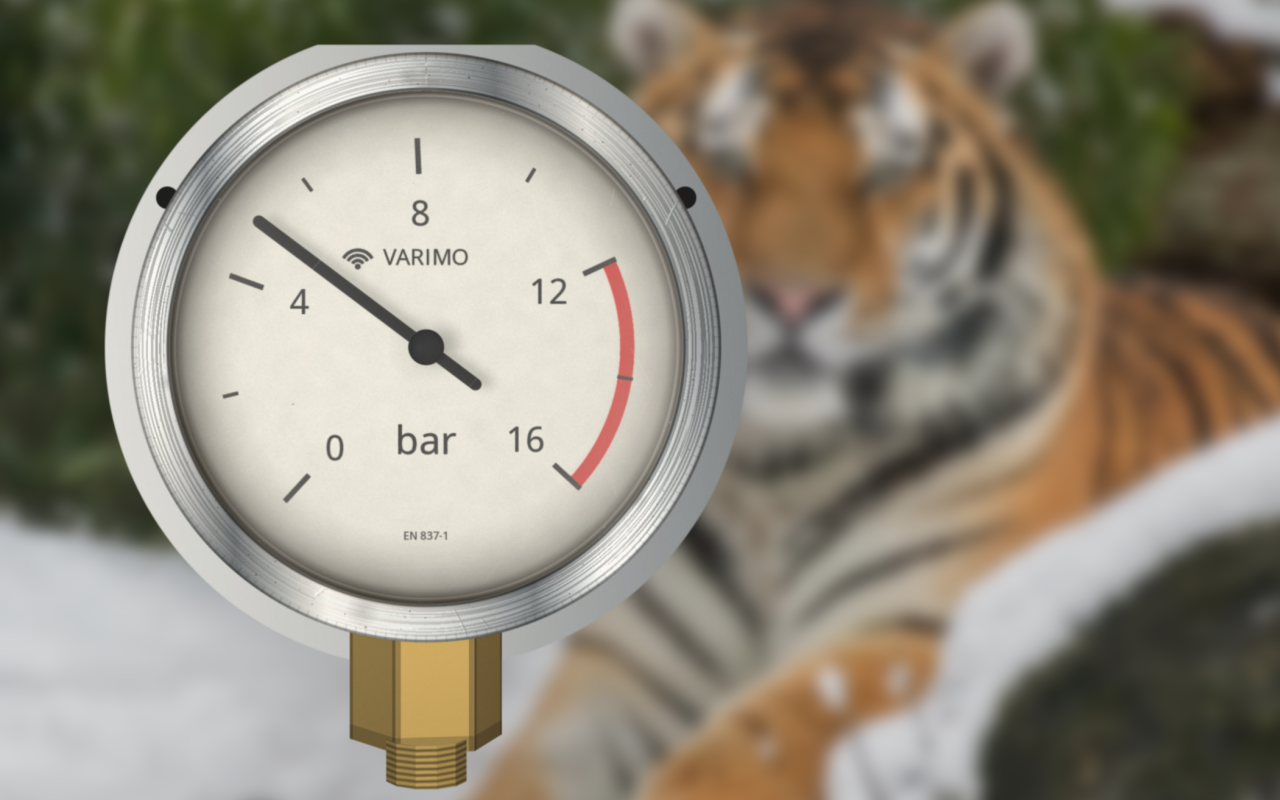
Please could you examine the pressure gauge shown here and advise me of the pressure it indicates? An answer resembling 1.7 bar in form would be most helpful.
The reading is 5 bar
